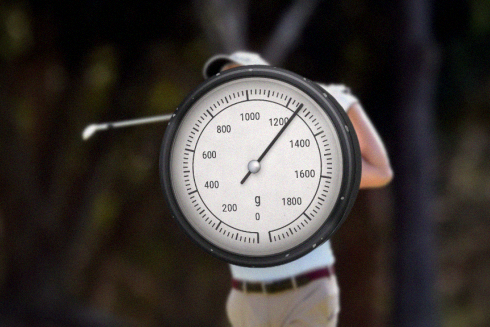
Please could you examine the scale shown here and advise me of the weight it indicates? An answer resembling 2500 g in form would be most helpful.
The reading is 1260 g
